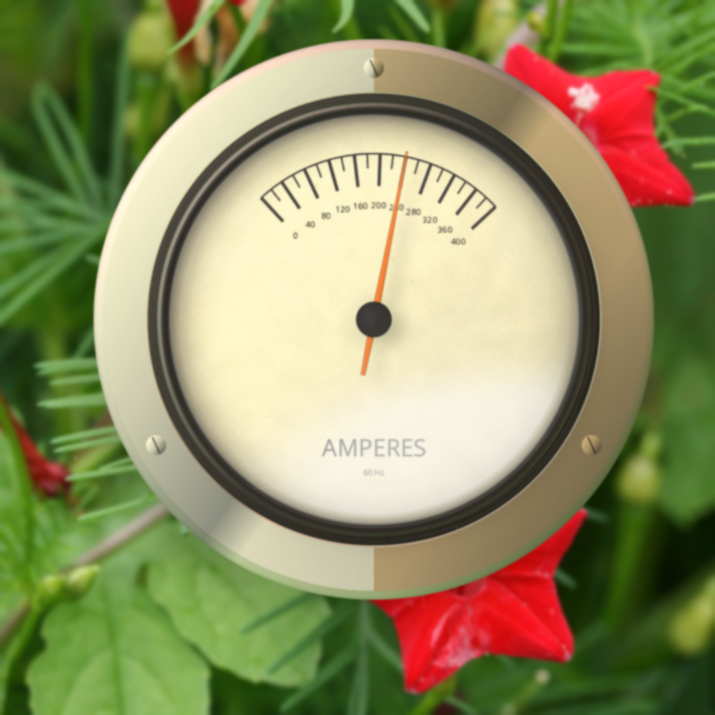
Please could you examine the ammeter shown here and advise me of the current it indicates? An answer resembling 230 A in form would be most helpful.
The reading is 240 A
